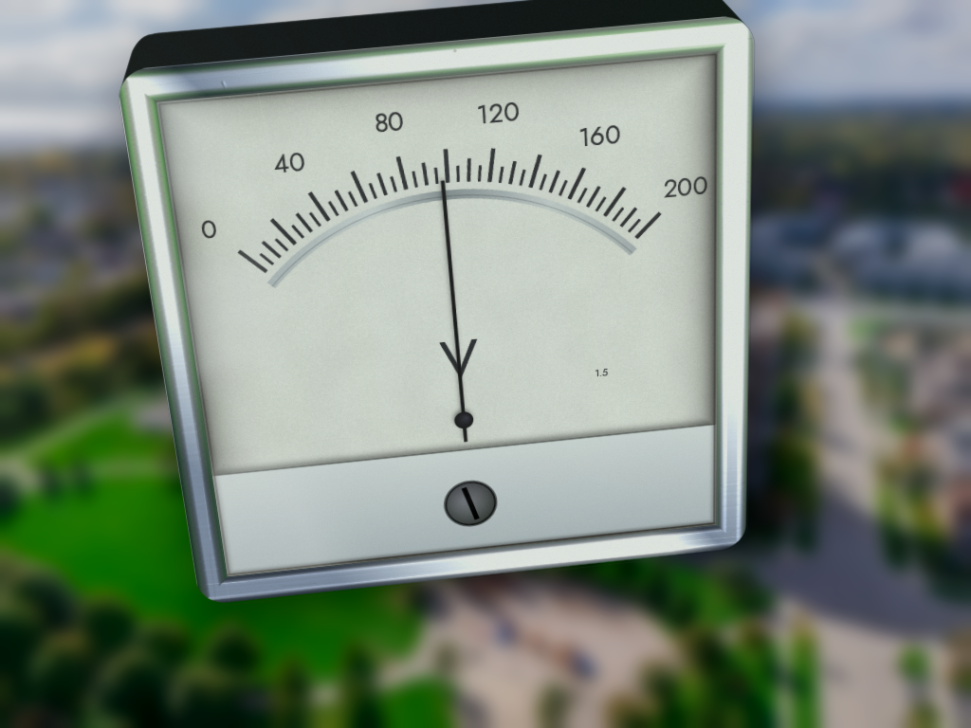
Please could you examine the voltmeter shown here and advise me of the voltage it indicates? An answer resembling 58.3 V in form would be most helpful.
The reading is 97.5 V
